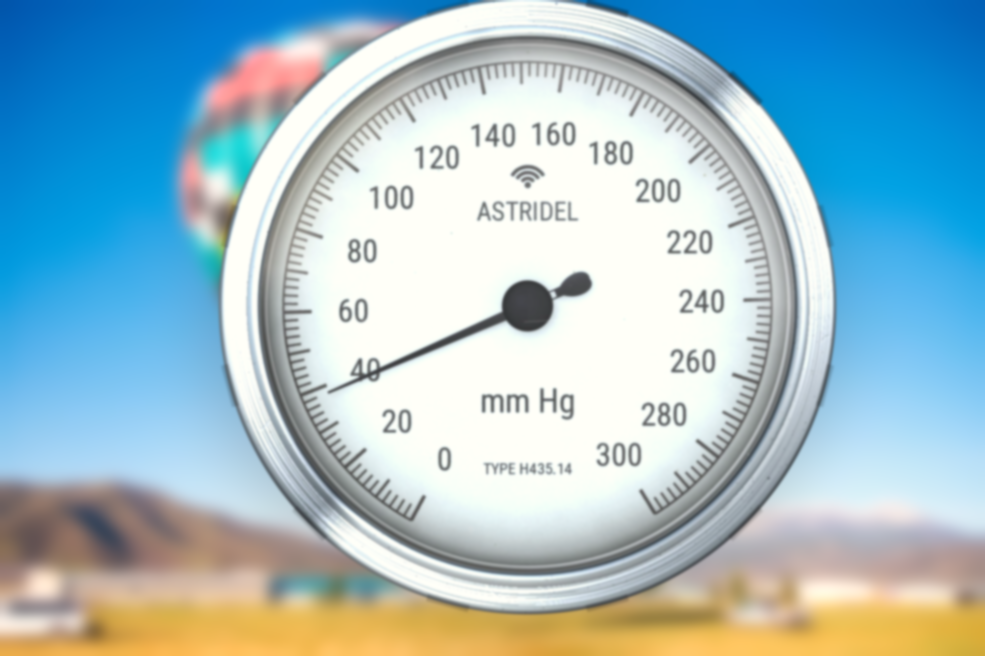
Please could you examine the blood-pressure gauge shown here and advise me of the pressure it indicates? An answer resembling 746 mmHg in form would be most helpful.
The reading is 38 mmHg
